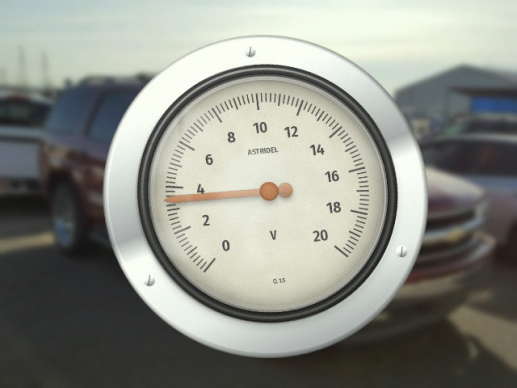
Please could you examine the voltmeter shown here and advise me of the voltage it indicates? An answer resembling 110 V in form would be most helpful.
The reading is 3.4 V
